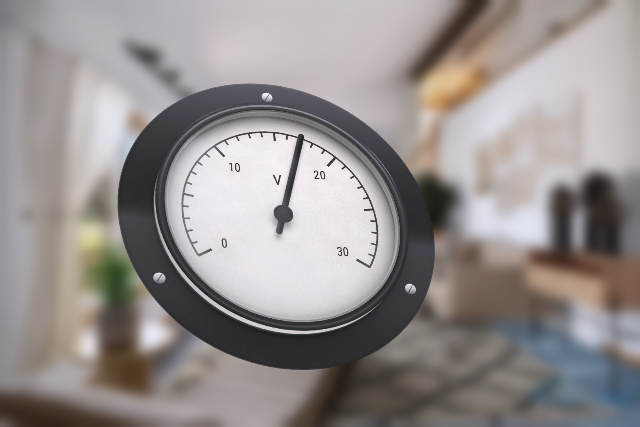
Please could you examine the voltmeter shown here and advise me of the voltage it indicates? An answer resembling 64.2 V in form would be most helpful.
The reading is 17 V
